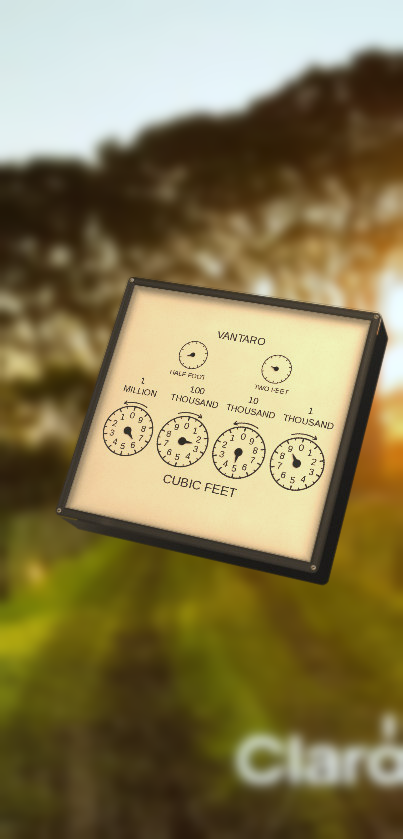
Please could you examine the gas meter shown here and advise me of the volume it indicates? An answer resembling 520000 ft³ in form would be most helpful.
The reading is 624900 ft³
